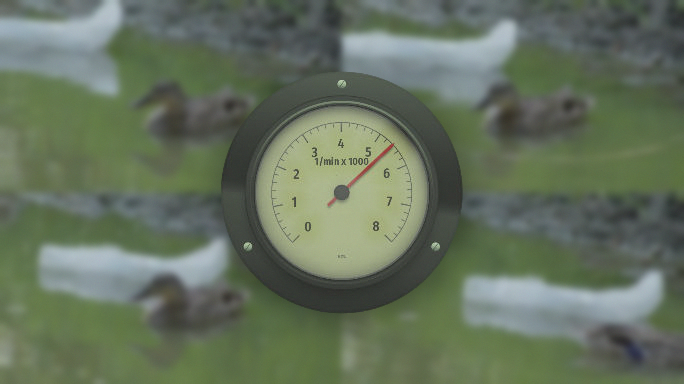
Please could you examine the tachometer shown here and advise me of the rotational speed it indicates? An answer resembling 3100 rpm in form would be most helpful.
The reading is 5400 rpm
